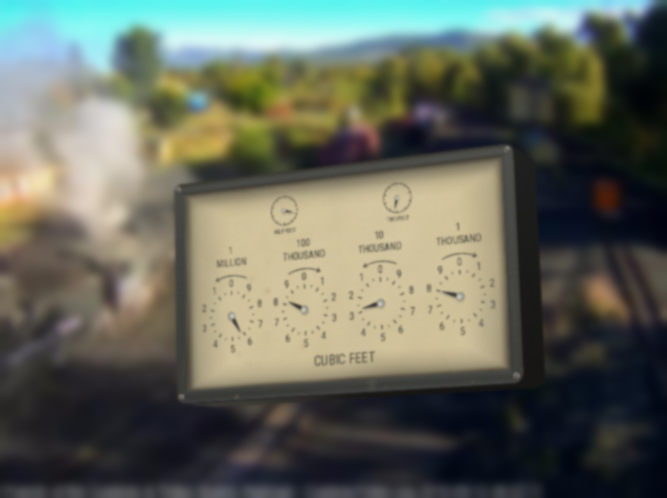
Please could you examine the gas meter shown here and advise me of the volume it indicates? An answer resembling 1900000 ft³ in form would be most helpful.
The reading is 582800 ft³
